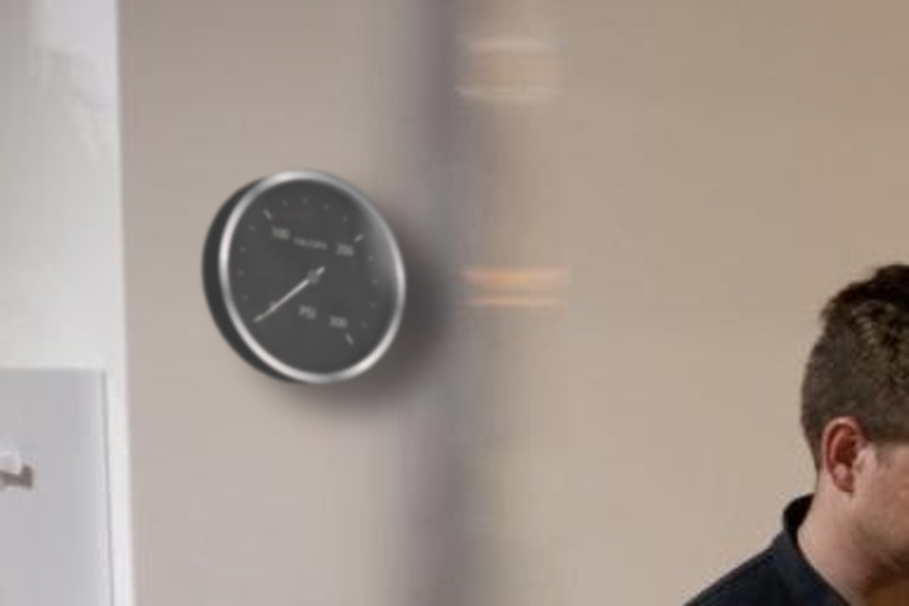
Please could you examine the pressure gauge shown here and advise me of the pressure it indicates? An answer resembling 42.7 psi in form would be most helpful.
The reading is 0 psi
